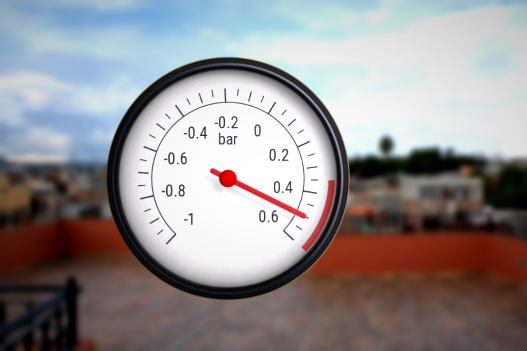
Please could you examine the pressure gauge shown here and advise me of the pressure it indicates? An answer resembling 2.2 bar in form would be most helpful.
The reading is 0.5 bar
